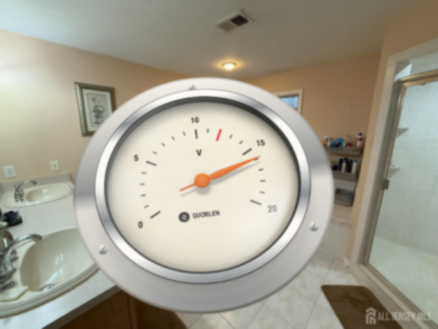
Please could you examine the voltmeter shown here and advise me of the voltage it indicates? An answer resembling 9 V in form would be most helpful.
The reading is 16 V
